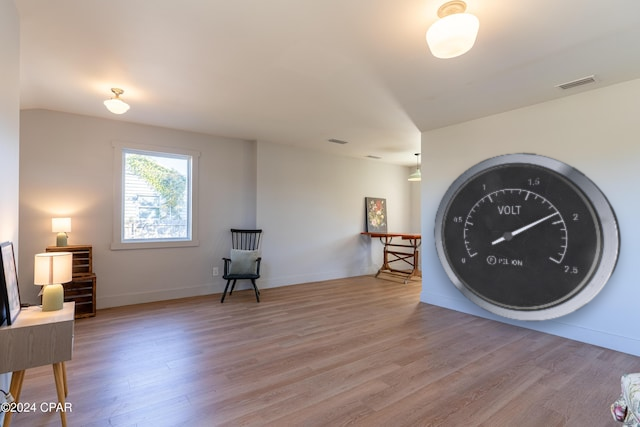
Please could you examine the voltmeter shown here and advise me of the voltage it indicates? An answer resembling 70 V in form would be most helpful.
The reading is 1.9 V
